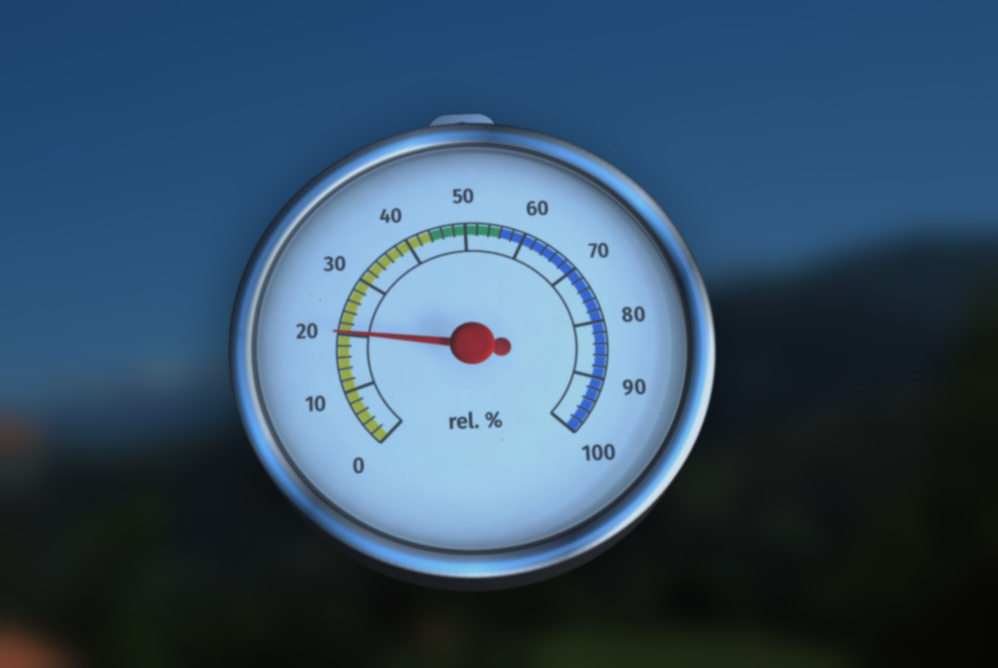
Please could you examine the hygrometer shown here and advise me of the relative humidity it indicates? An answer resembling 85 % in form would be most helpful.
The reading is 20 %
